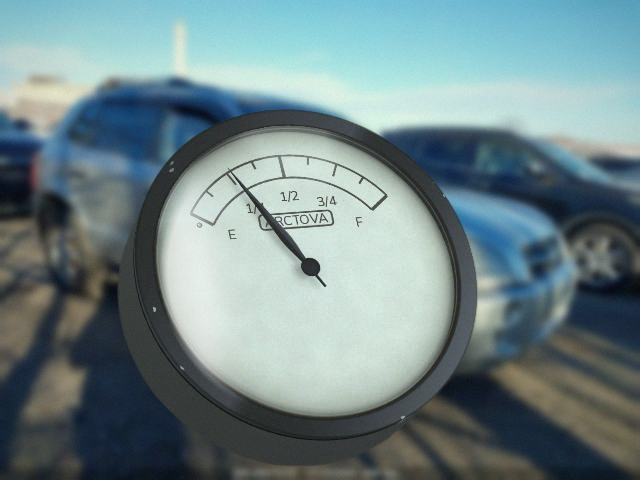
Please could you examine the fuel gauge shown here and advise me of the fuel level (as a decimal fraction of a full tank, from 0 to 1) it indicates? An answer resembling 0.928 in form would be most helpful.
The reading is 0.25
